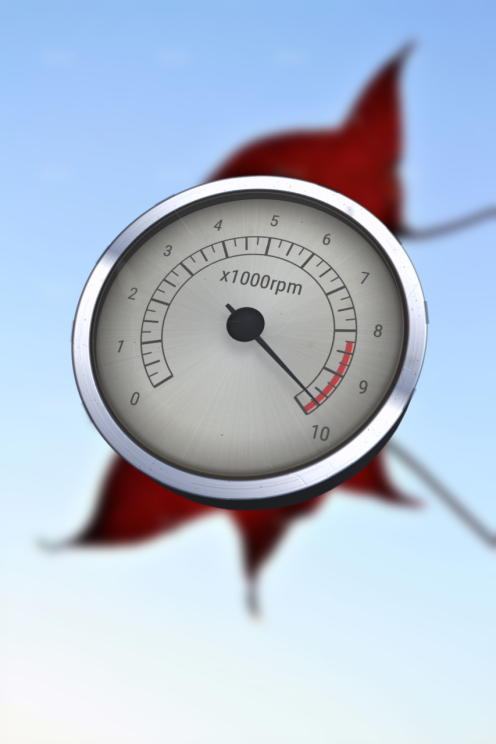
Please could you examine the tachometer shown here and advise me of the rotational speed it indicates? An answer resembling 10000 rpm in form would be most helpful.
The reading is 9750 rpm
